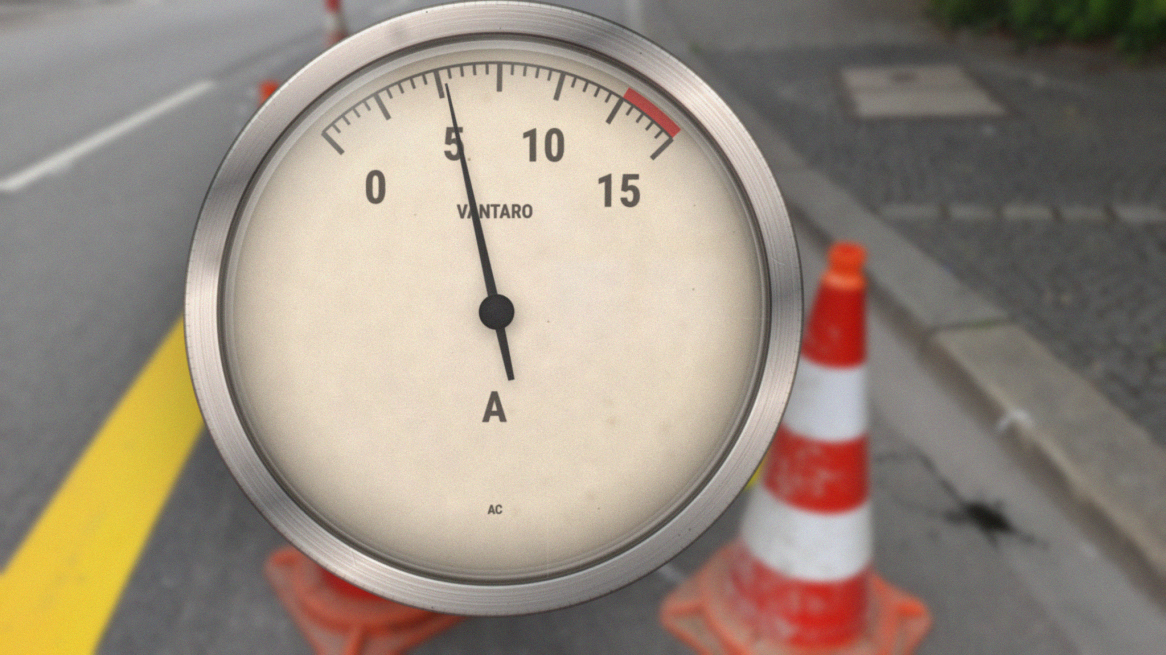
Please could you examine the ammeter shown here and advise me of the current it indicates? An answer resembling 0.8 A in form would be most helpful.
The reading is 5.25 A
